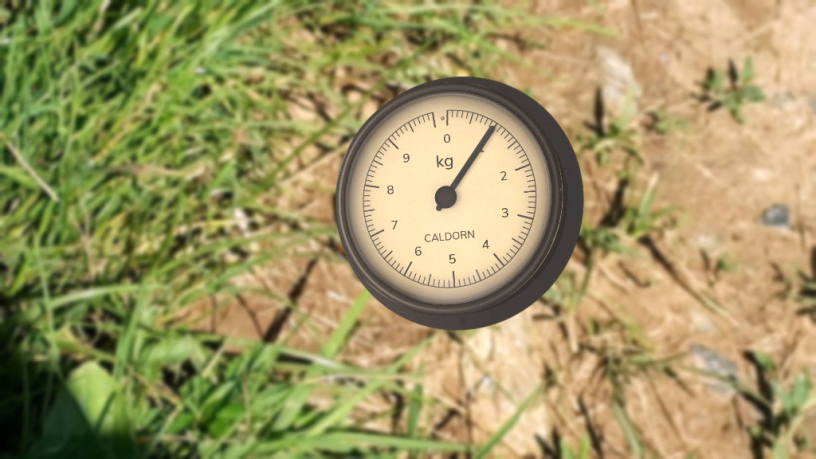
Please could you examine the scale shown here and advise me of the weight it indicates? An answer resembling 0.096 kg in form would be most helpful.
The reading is 1 kg
